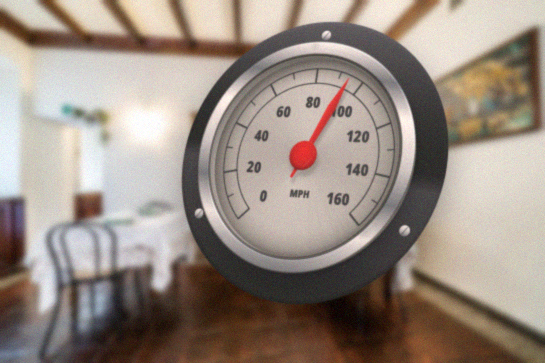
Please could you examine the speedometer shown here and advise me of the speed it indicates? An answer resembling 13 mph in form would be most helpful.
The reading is 95 mph
